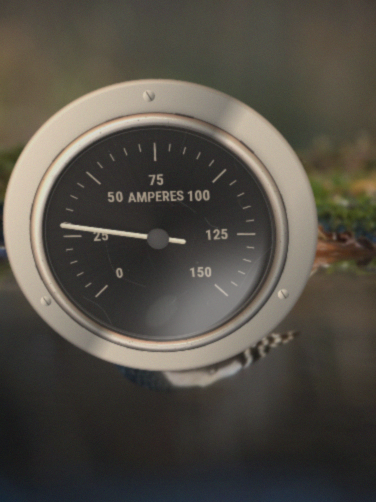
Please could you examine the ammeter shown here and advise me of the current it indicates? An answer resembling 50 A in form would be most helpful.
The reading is 30 A
